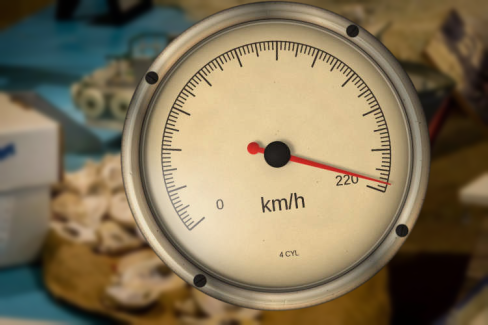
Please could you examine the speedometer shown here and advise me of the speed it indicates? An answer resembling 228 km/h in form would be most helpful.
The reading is 216 km/h
